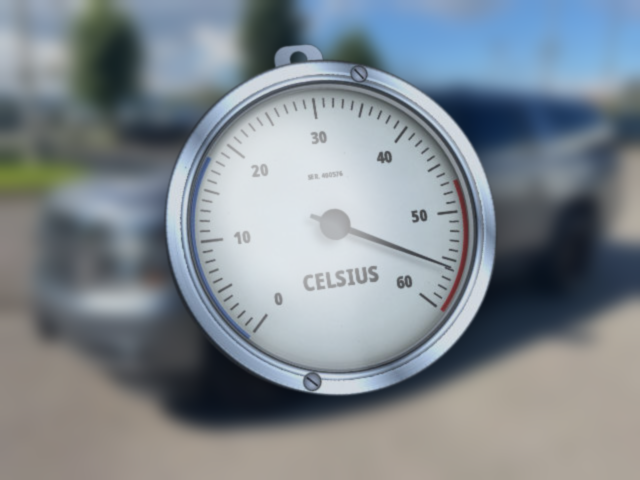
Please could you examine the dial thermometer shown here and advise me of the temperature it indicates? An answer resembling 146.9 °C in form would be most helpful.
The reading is 56 °C
